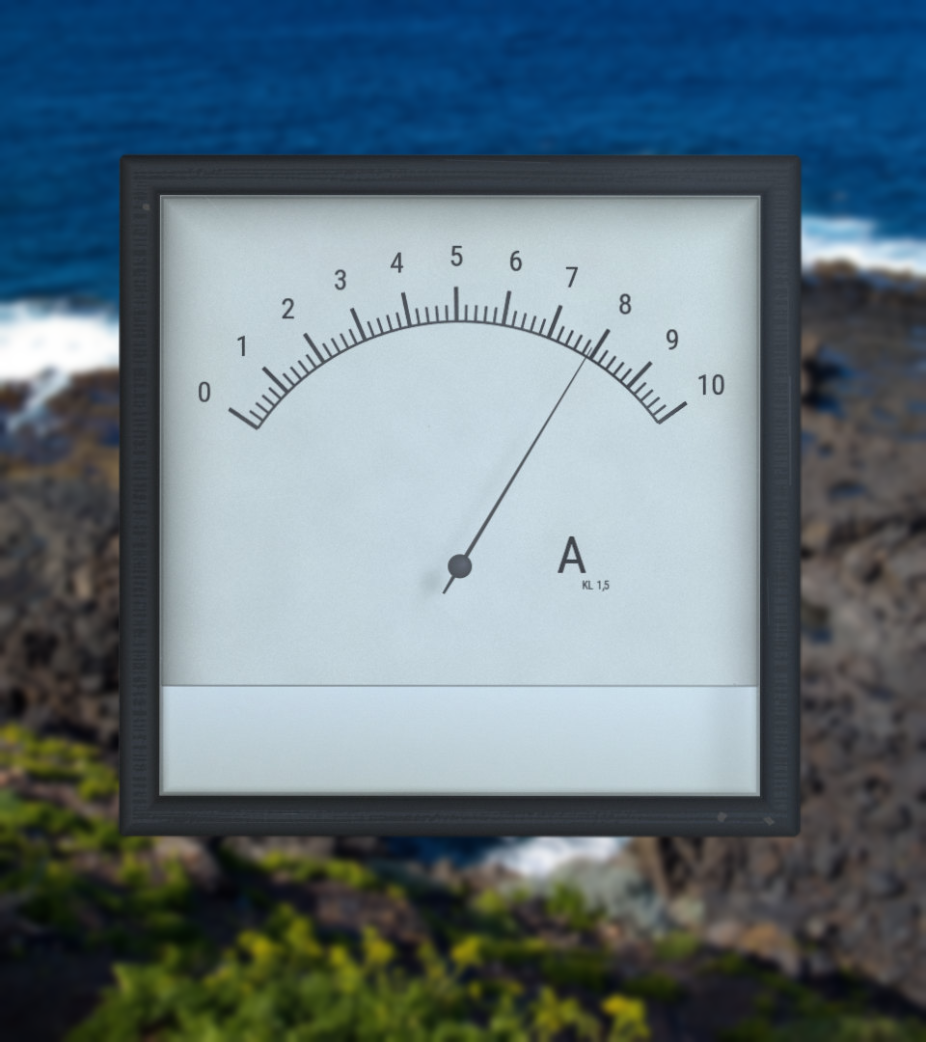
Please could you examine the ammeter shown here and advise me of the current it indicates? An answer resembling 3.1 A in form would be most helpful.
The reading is 7.9 A
